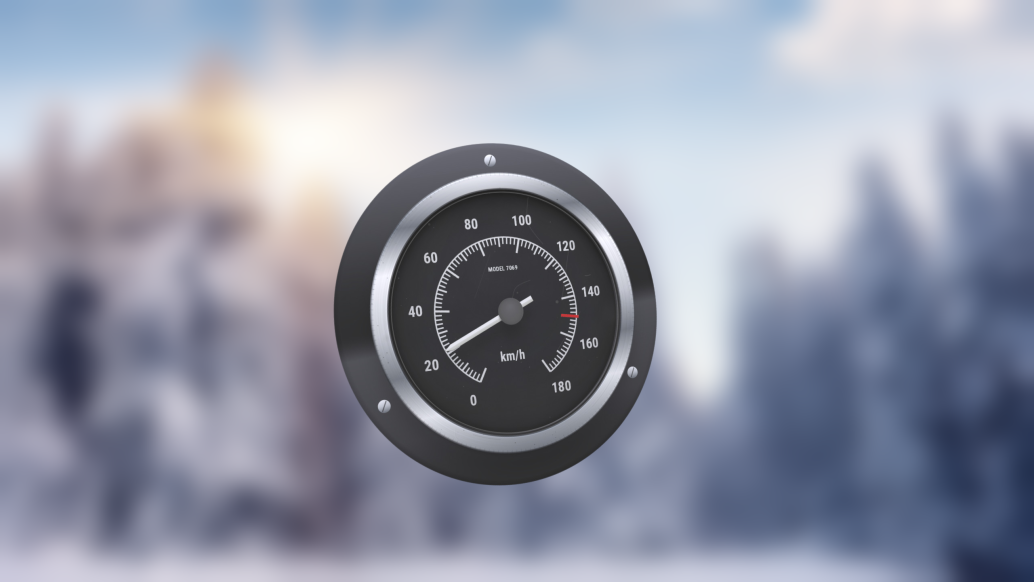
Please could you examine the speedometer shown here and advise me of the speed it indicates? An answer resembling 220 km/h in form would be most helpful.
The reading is 22 km/h
